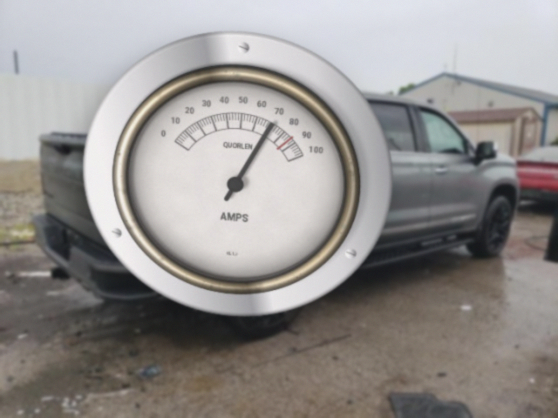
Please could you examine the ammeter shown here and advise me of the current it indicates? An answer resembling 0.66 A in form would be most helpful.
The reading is 70 A
